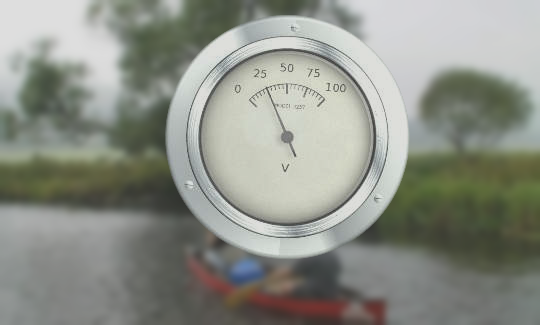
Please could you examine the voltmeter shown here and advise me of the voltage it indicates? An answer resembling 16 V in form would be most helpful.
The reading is 25 V
